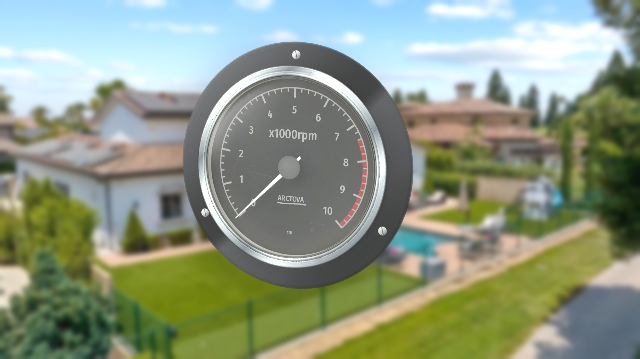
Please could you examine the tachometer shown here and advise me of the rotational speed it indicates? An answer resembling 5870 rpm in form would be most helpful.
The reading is 0 rpm
